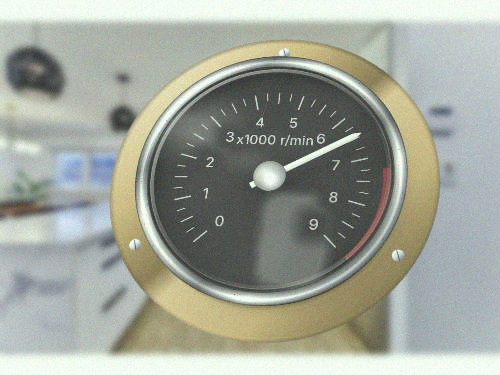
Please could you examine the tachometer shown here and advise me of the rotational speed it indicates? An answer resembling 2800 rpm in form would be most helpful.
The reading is 6500 rpm
